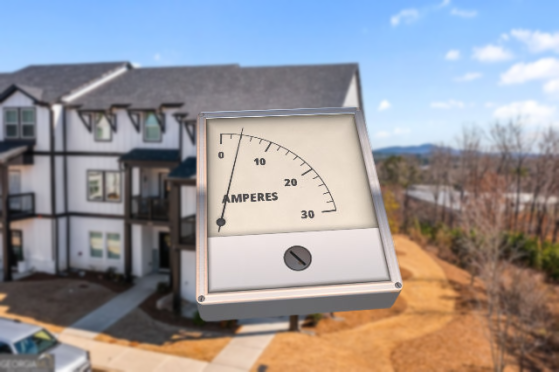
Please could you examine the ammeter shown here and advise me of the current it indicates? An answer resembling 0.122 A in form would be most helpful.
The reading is 4 A
